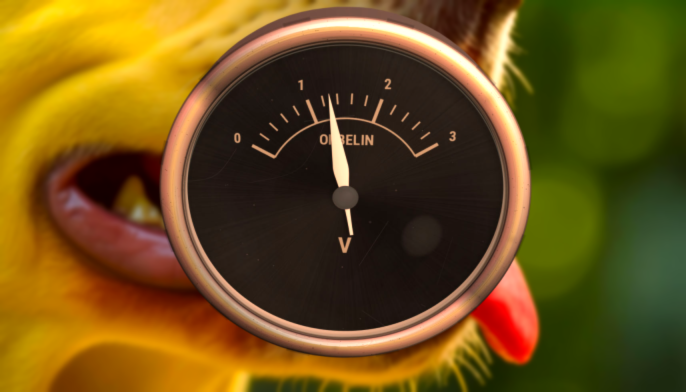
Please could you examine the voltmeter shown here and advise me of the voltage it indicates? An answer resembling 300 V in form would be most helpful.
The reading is 1.3 V
